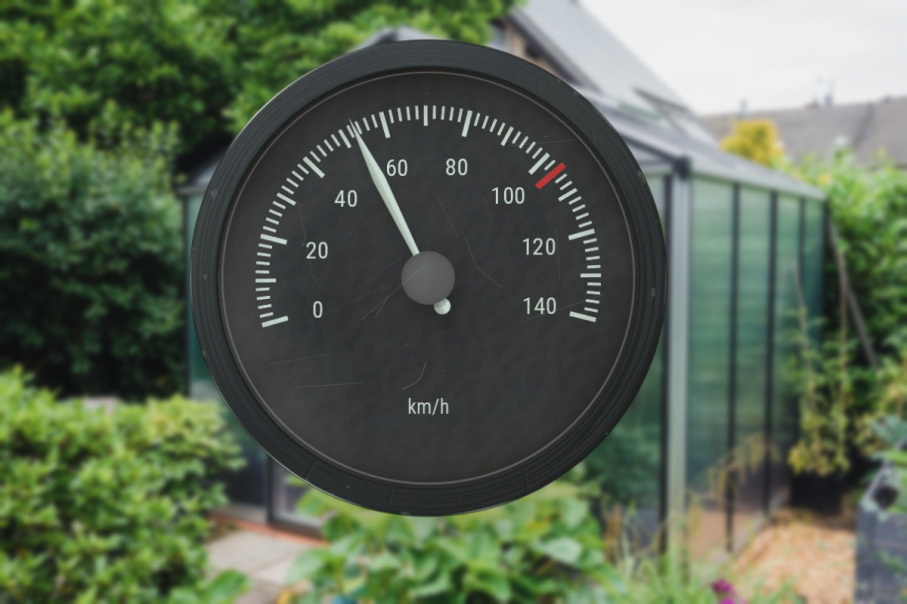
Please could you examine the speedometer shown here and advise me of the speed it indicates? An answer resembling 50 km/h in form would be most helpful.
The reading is 53 km/h
